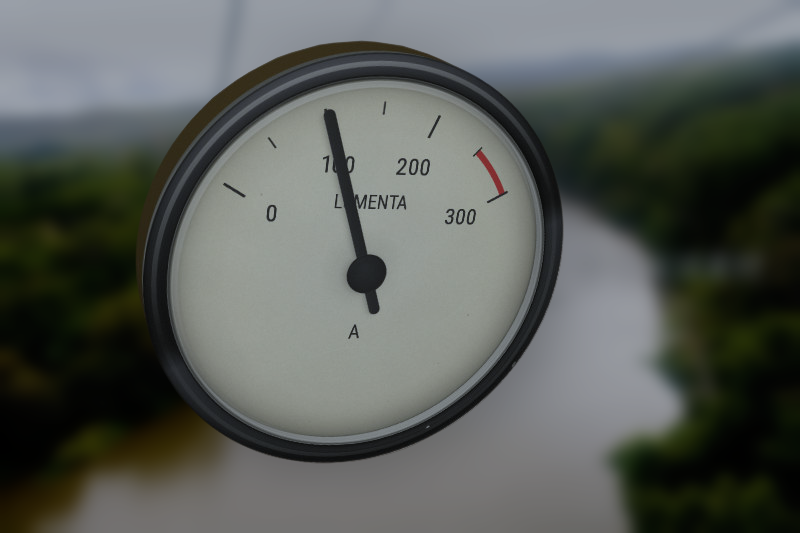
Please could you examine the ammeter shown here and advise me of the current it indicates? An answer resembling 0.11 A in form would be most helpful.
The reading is 100 A
